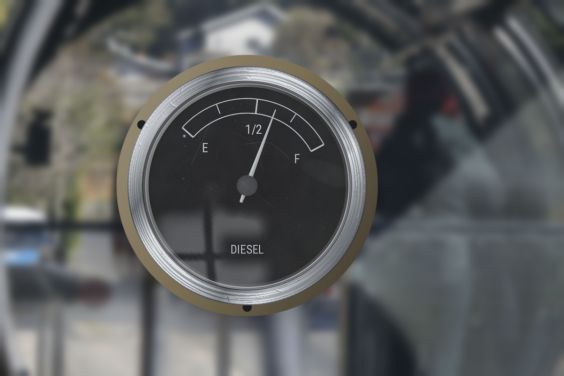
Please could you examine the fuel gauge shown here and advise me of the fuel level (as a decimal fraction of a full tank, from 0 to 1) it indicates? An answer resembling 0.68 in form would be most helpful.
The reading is 0.625
